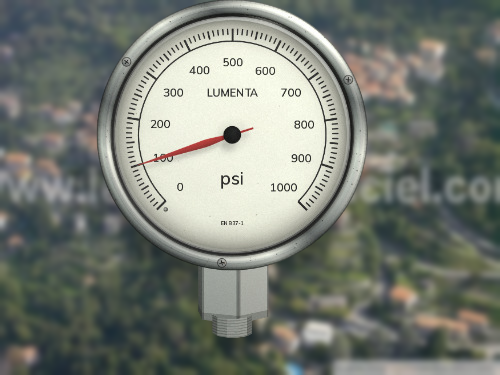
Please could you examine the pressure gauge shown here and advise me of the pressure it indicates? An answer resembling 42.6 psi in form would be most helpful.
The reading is 100 psi
